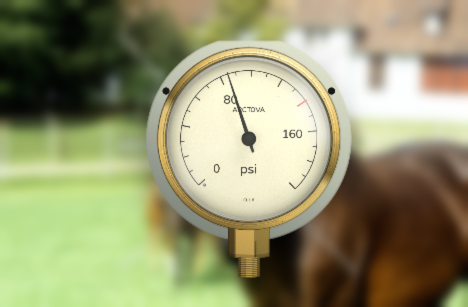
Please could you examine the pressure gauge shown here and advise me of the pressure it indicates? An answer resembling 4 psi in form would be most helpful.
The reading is 85 psi
